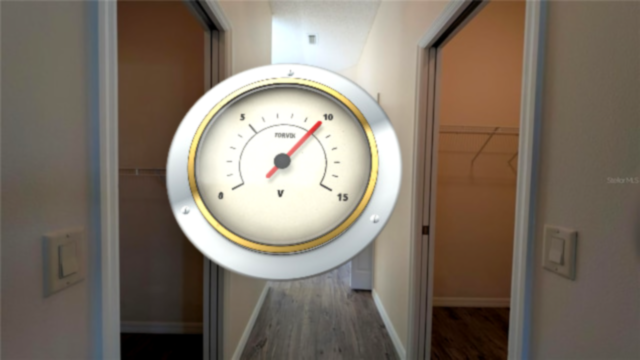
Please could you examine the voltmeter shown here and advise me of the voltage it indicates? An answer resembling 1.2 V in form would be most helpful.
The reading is 10 V
